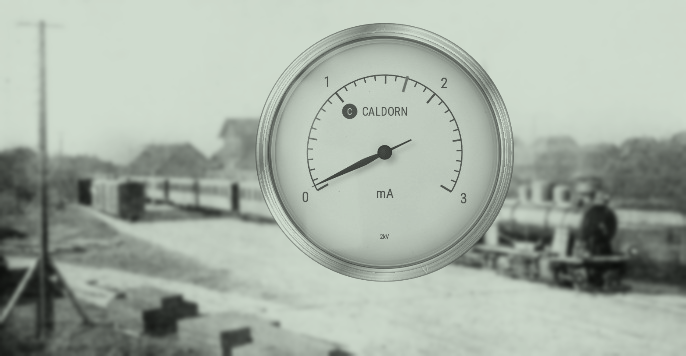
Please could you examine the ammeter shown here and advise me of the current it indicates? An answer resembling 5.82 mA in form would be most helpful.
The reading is 0.05 mA
